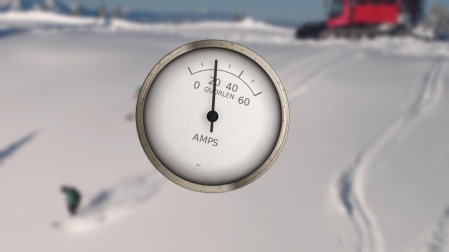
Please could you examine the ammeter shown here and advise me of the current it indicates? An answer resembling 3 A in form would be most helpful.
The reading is 20 A
